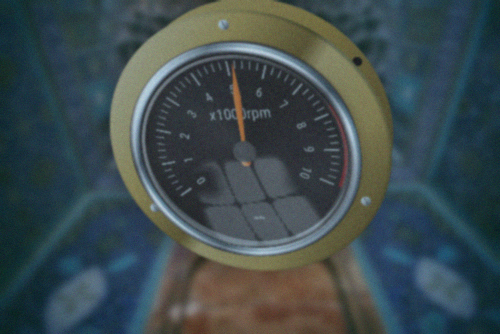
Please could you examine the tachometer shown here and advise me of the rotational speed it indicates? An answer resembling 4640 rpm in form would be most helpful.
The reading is 5200 rpm
